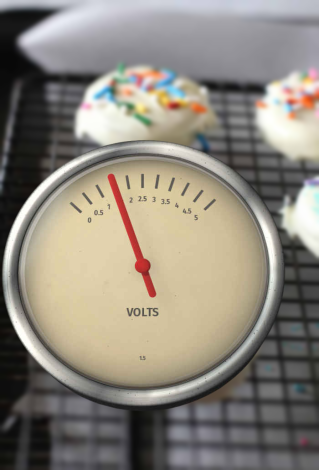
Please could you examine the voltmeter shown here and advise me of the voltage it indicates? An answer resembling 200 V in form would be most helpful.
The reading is 1.5 V
